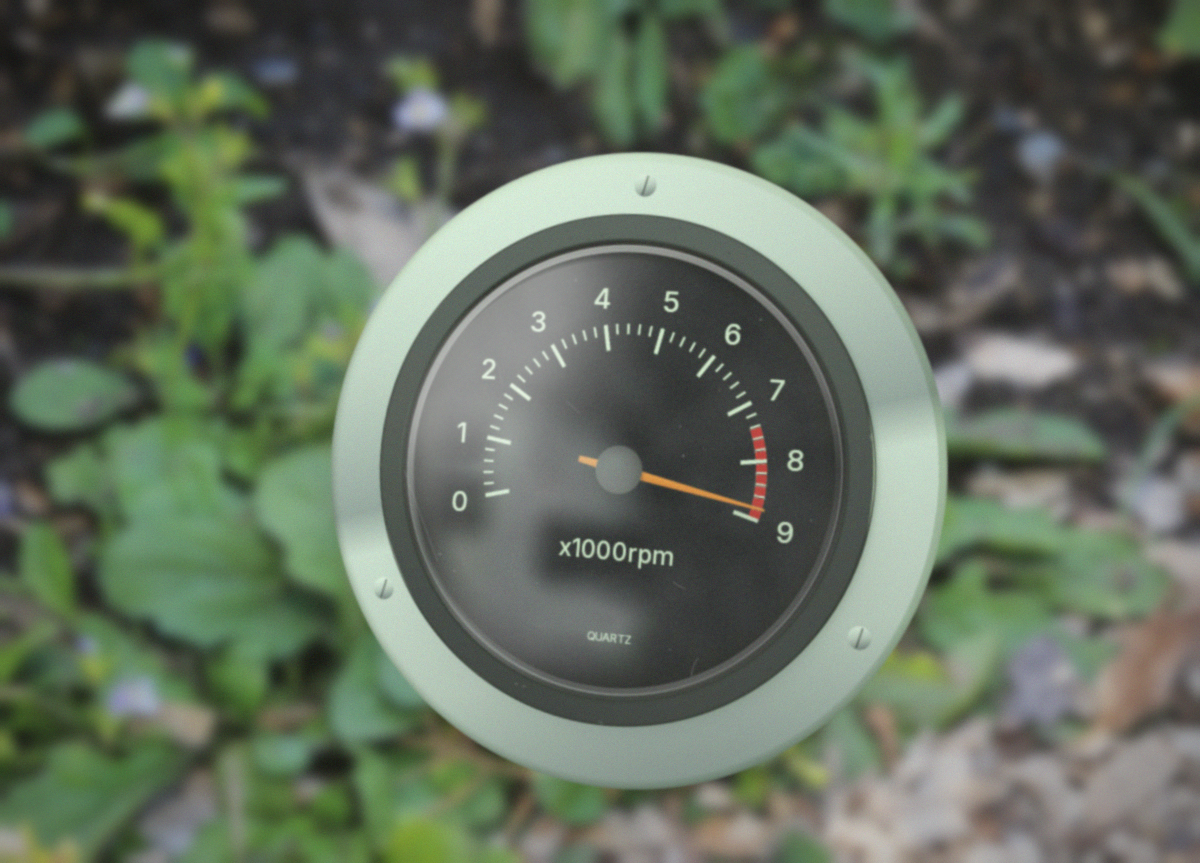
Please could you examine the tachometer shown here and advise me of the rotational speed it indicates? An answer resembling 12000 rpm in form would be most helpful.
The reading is 8800 rpm
